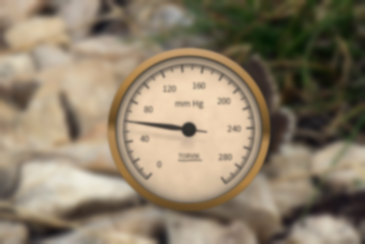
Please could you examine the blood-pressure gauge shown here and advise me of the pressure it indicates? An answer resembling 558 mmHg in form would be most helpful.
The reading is 60 mmHg
